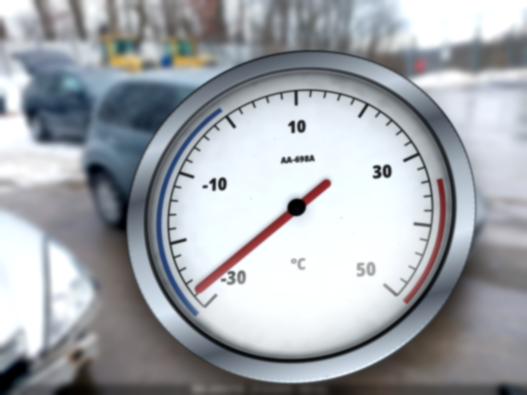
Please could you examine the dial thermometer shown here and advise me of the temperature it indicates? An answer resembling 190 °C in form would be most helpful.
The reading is -28 °C
